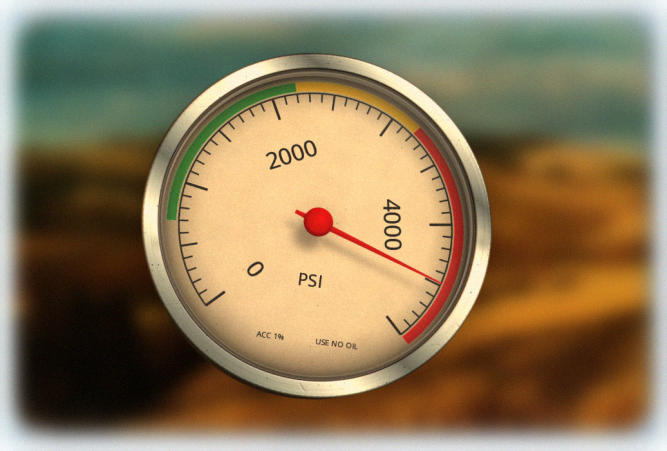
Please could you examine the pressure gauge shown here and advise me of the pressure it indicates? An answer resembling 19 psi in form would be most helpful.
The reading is 4500 psi
